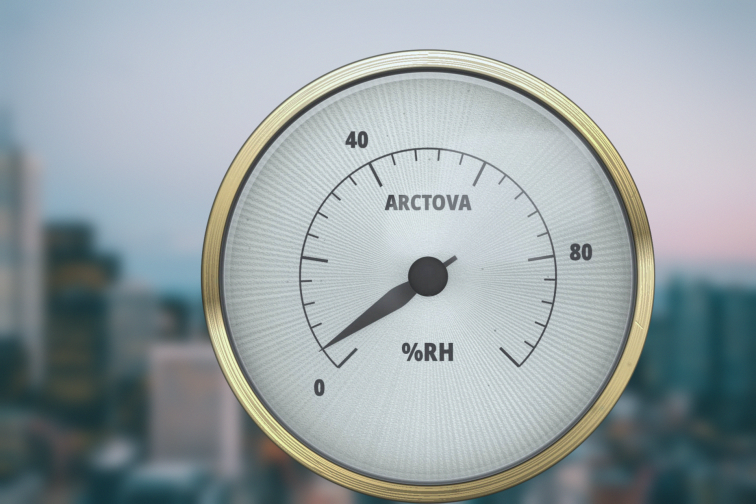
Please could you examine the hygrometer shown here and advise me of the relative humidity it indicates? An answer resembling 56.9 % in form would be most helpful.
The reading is 4 %
